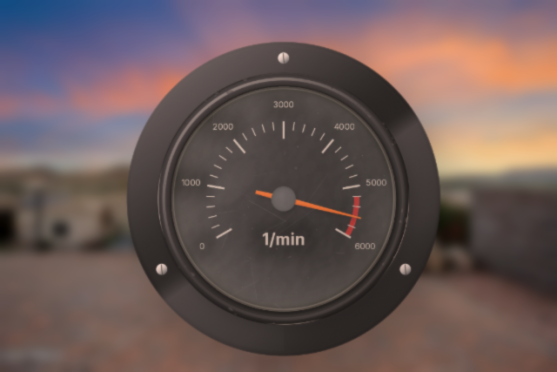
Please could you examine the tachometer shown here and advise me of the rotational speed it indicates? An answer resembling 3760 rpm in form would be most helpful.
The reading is 5600 rpm
